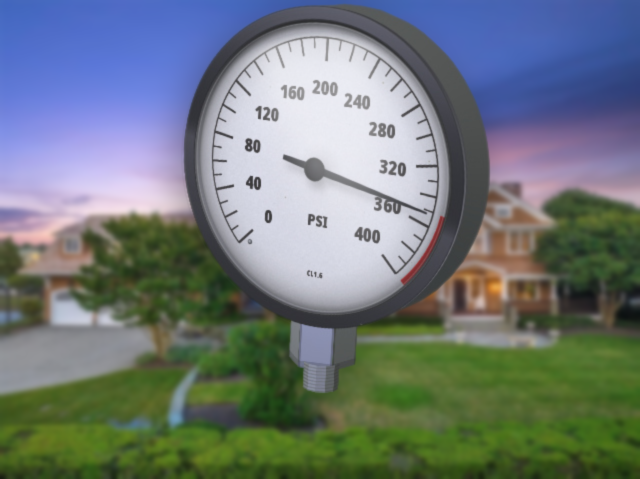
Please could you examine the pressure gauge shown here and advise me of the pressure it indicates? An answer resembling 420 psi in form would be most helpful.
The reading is 350 psi
